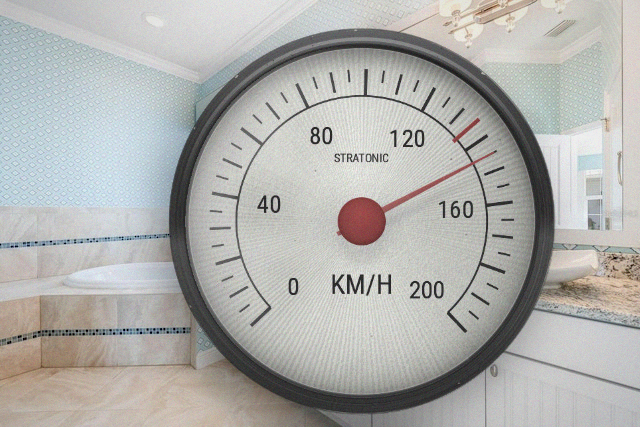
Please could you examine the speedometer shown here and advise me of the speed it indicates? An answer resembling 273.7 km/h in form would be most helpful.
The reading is 145 km/h
